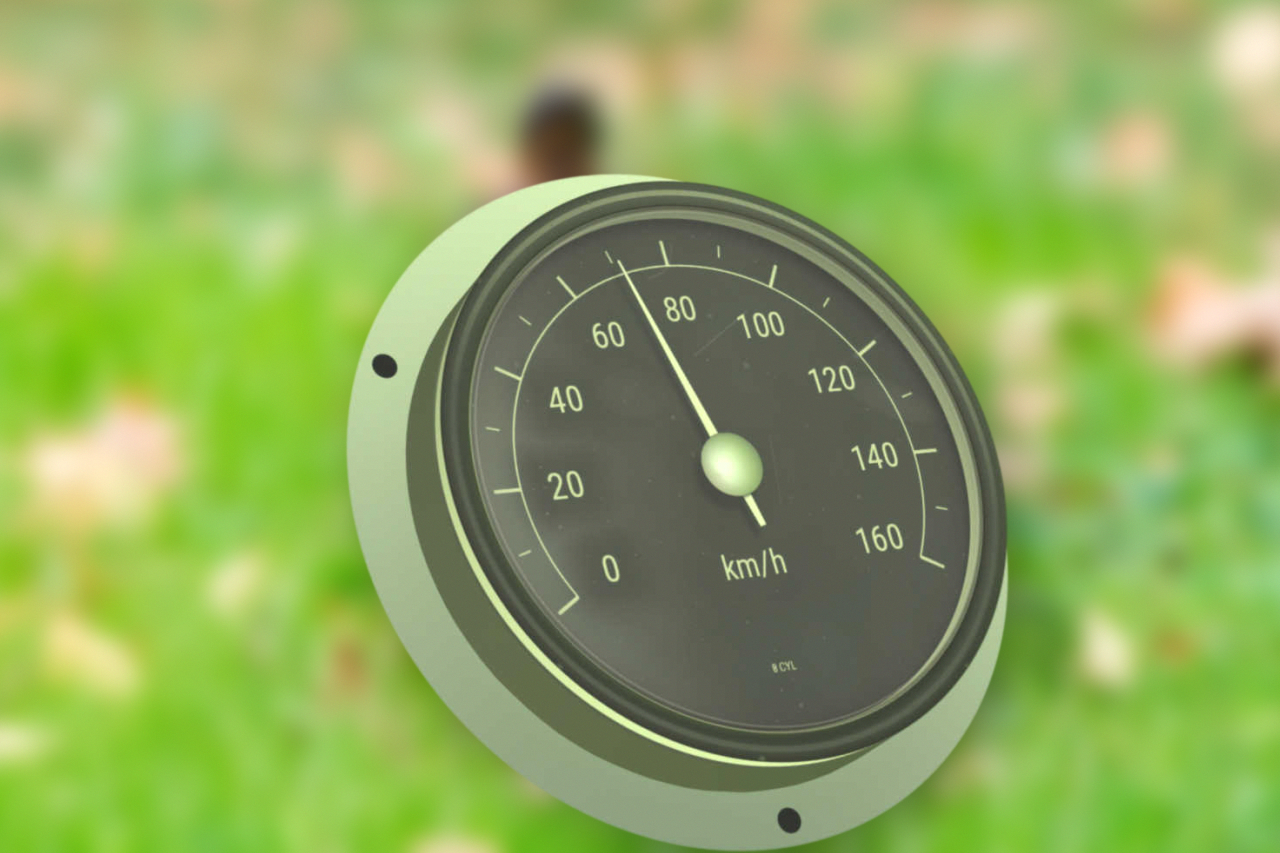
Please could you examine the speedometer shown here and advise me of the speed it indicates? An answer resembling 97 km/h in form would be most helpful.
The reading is 70 km/h
